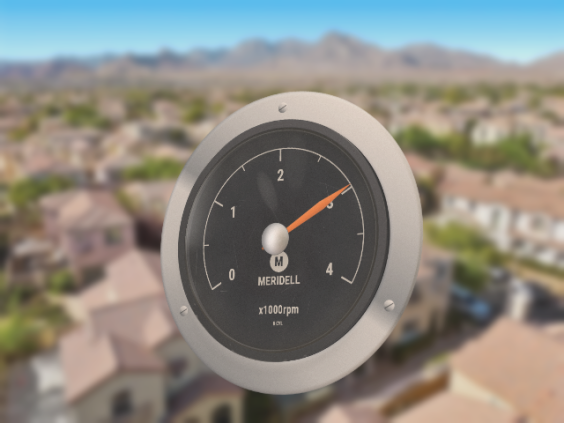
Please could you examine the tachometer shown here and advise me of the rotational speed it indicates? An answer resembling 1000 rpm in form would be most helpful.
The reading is 3000 rpm
